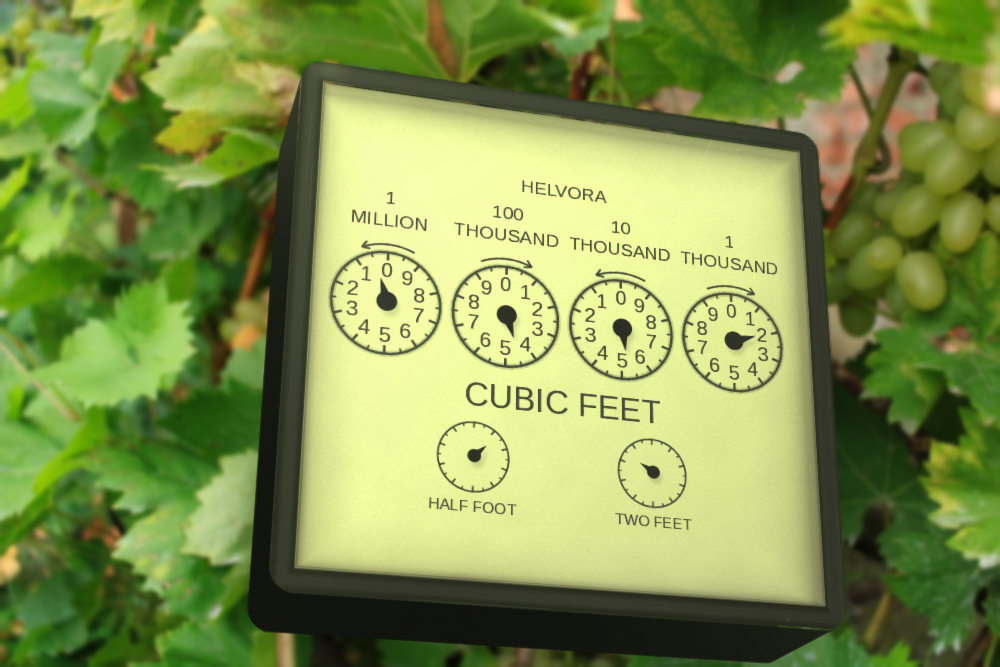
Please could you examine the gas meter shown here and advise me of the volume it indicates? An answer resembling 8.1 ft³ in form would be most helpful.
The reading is 45200 ft³
